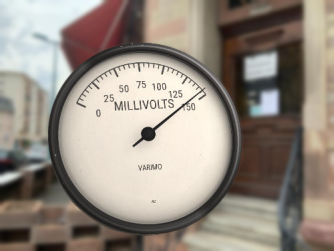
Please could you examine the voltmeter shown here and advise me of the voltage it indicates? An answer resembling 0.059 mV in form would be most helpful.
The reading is 145 mV
